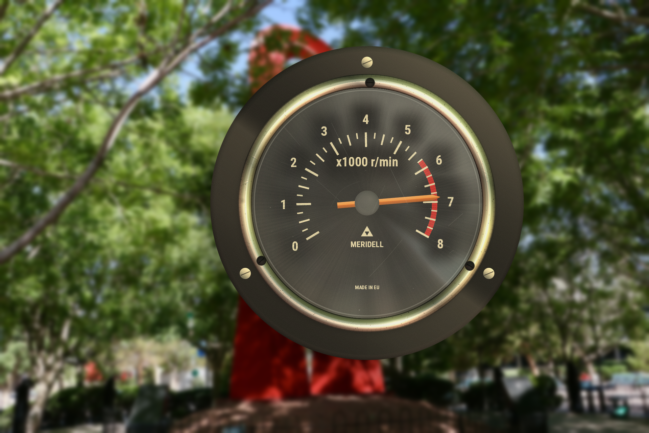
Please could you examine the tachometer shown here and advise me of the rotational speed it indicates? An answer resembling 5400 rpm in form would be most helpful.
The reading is 6875 rpm
